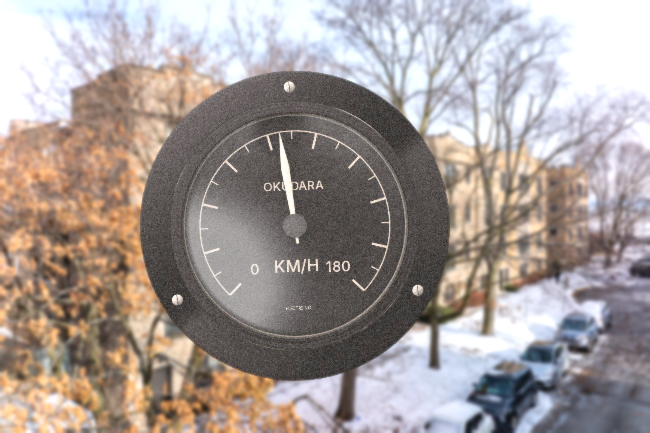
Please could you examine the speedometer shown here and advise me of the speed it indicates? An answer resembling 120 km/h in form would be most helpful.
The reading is 85 km/h
